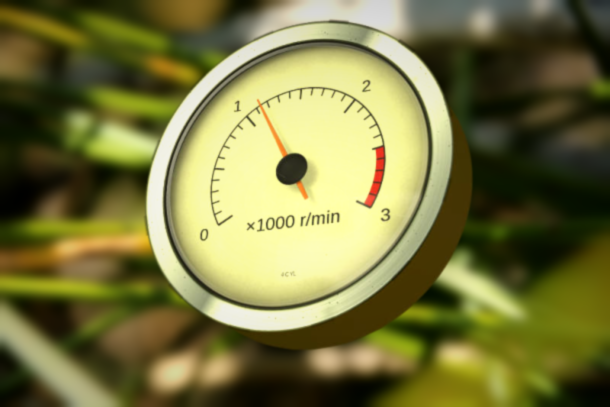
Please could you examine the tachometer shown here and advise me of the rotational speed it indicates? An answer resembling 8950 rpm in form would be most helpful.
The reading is 1150 rpm
